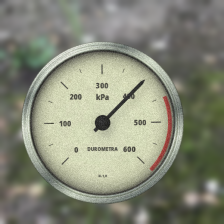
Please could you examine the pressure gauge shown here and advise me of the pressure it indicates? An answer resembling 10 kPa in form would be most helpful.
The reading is 400 kPa
